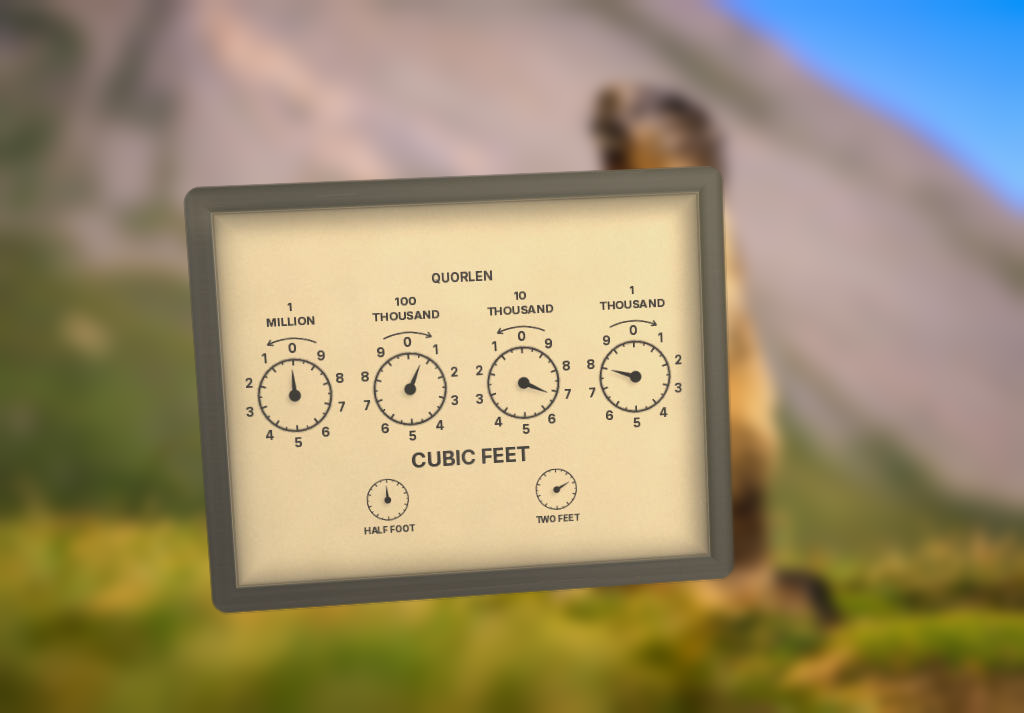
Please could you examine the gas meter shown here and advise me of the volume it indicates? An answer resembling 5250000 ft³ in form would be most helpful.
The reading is 6800 ft³
